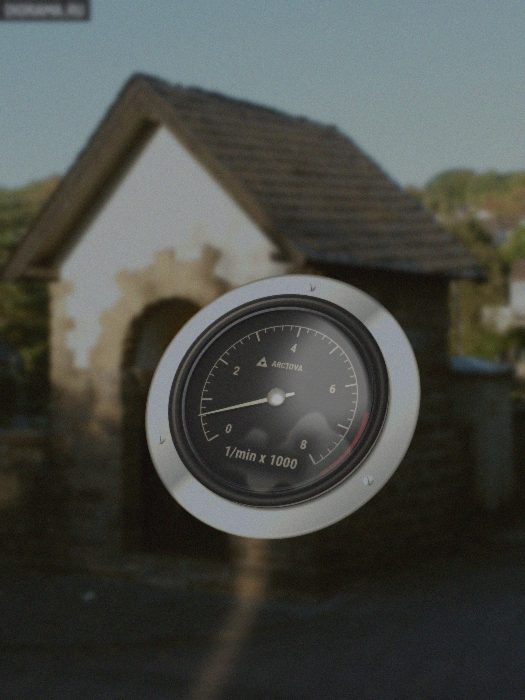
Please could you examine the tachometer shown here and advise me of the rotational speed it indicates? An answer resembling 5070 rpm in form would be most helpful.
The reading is 600 rpm
